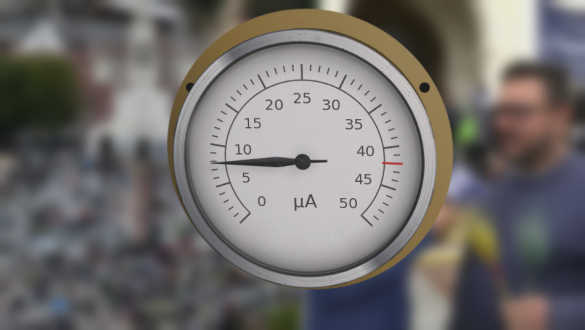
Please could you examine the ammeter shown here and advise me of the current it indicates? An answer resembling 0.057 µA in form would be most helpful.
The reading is 8 µA
